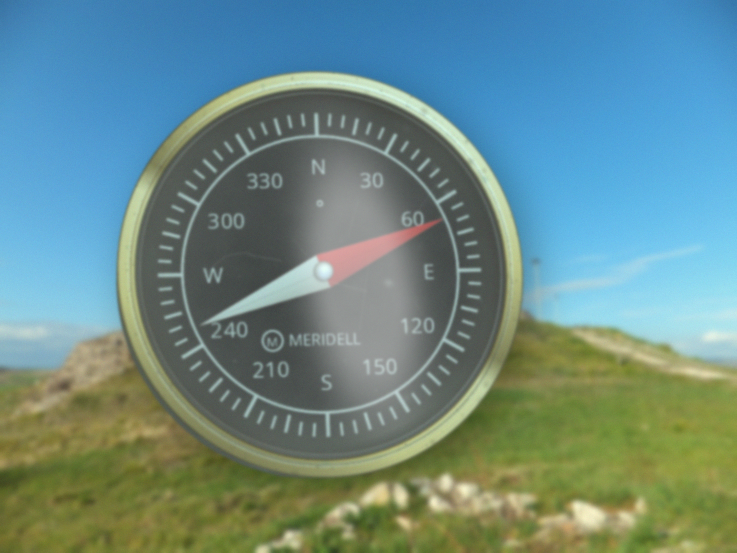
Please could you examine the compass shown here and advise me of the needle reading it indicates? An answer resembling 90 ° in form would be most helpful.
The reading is 67.5 °
